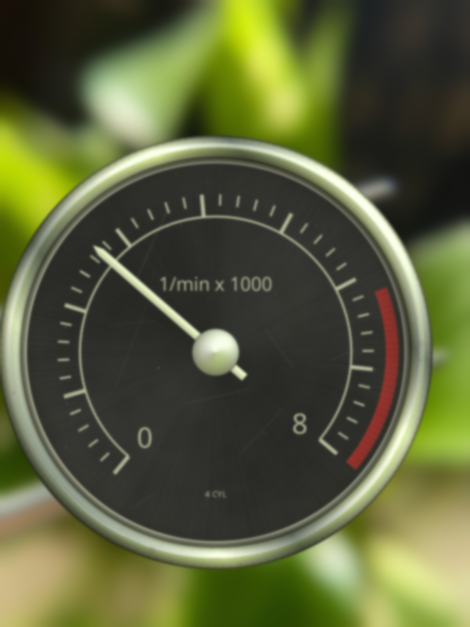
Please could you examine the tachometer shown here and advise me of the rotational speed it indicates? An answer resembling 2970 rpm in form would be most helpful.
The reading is 2700 rpm
